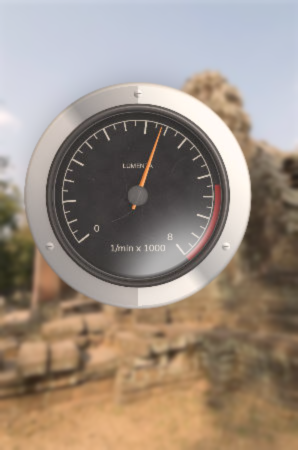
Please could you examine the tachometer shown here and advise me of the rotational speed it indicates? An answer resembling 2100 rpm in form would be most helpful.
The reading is 4375 rpm
